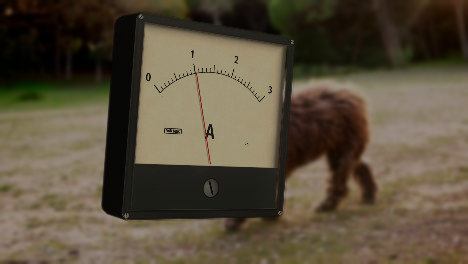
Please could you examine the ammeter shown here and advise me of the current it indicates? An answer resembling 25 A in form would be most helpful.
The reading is 1 A
